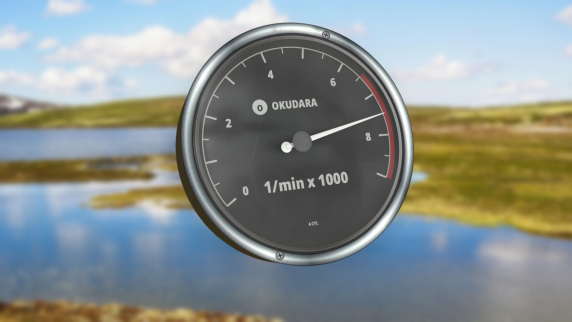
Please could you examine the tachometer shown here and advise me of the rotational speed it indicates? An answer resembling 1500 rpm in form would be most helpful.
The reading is 7500 rpm
